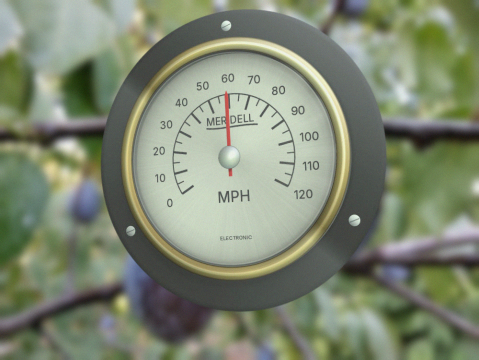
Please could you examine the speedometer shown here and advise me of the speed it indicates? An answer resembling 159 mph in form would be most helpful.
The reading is 60 mph
